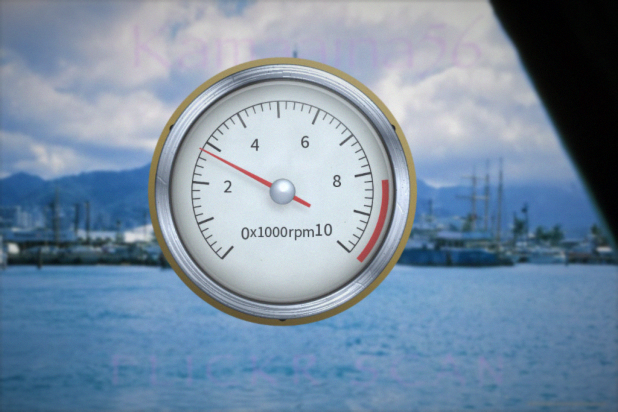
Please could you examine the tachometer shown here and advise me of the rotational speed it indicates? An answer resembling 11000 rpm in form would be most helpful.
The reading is 2800 rpm
